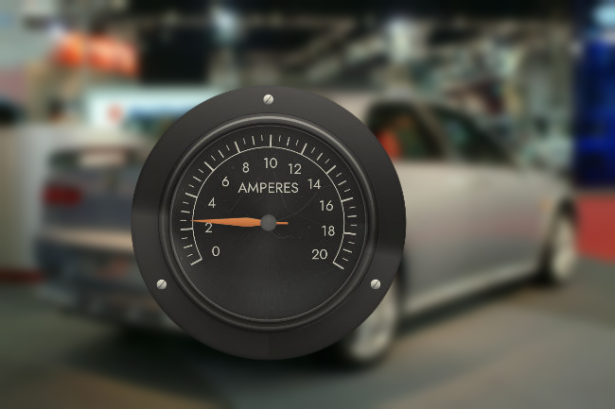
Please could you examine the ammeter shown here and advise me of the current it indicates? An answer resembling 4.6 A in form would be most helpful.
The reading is 2.5 A
